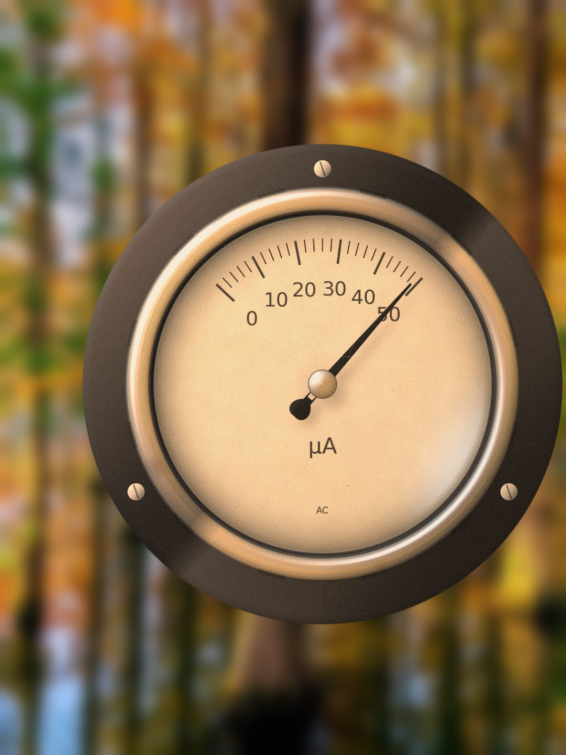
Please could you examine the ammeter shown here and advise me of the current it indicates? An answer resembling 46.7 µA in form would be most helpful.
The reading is 49 µA
